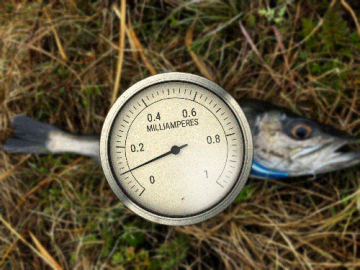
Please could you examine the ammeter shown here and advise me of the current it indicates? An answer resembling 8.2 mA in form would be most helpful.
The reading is 0.1 mA
